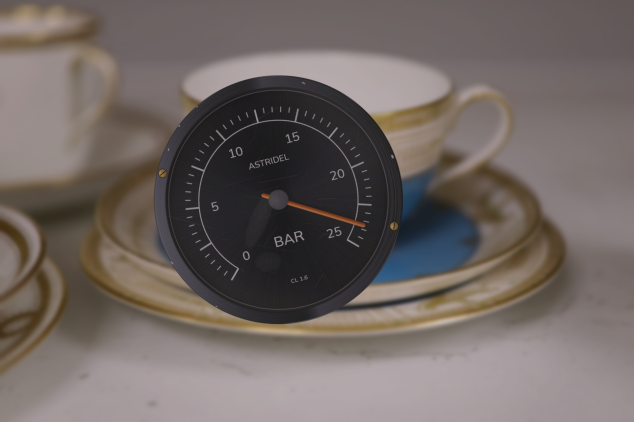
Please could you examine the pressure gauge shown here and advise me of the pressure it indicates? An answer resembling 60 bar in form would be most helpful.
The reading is 23.75 bar
